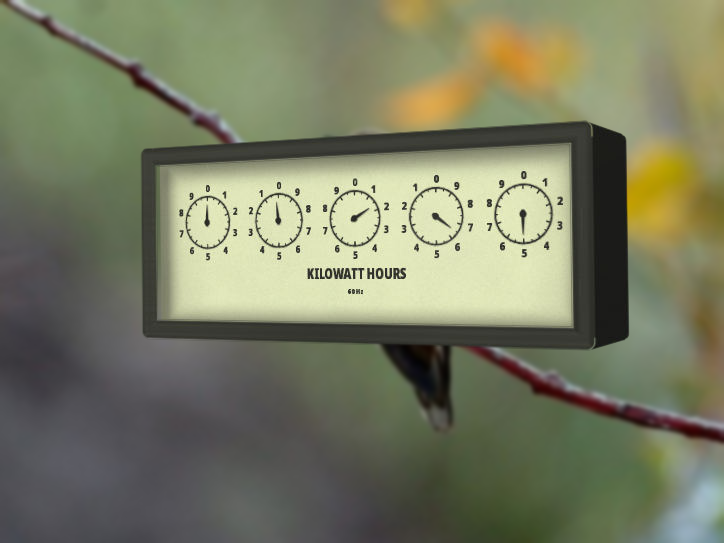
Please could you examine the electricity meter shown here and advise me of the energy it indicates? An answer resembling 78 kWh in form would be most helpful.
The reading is 165 kWh
